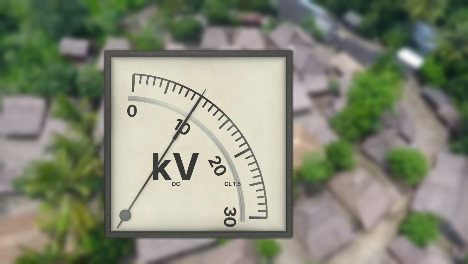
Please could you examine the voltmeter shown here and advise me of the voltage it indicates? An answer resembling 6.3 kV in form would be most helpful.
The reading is 10 kV
